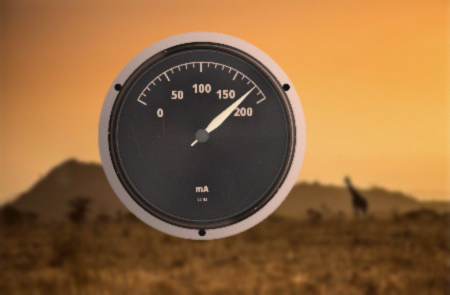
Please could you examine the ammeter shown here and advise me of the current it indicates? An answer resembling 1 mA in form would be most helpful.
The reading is 180 mA
